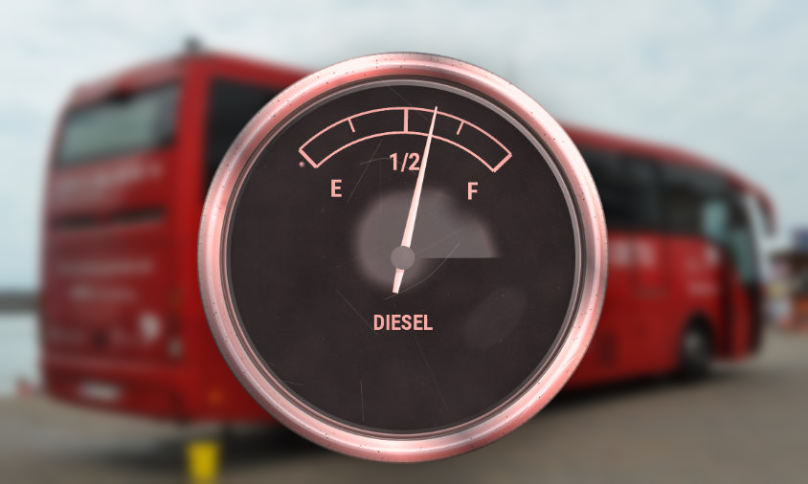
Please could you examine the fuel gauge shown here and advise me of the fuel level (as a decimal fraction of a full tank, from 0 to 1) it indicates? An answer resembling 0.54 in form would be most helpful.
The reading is 0.625
